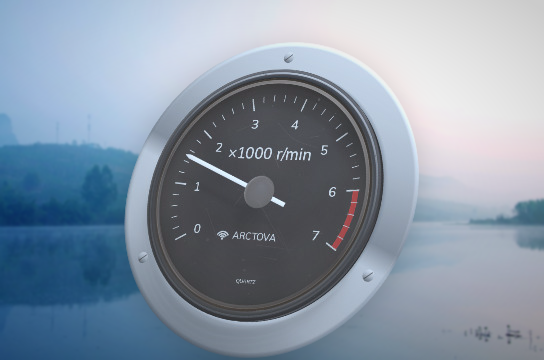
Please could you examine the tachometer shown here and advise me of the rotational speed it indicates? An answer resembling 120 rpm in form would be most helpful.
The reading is 1500 rpm
